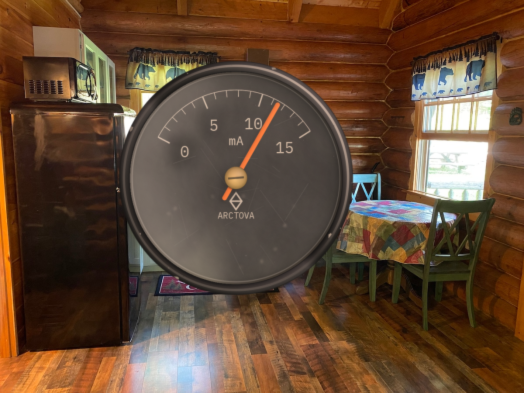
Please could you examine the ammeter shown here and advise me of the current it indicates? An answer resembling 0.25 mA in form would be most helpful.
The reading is 11.5 mA
